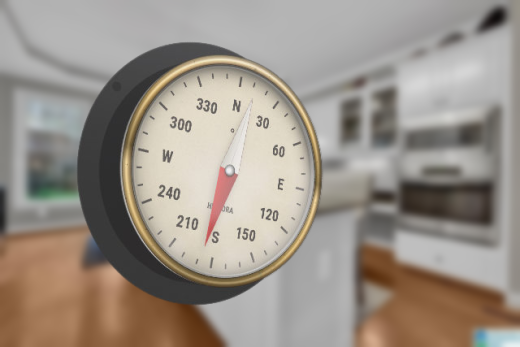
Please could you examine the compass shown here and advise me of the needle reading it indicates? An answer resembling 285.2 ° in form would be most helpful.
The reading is 190 °
